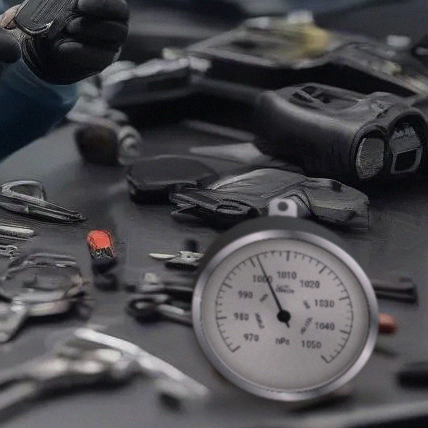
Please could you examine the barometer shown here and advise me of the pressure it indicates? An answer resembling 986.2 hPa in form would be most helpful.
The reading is 1002 hPa
